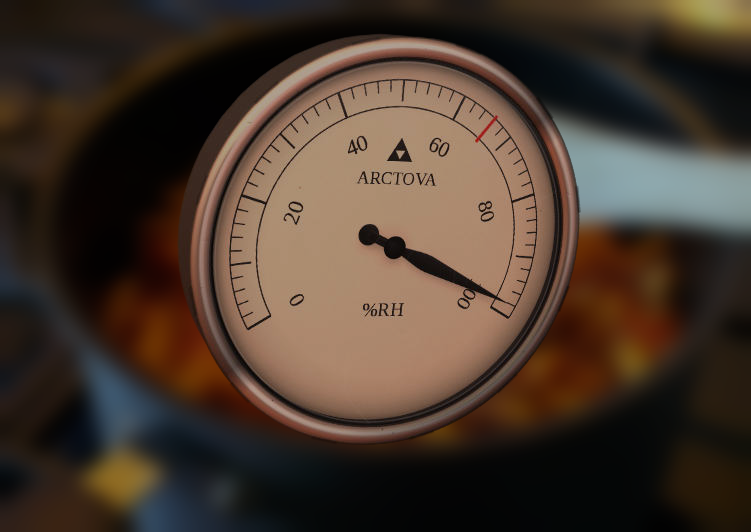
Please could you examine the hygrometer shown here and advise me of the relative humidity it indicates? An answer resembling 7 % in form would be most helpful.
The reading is 98 %
